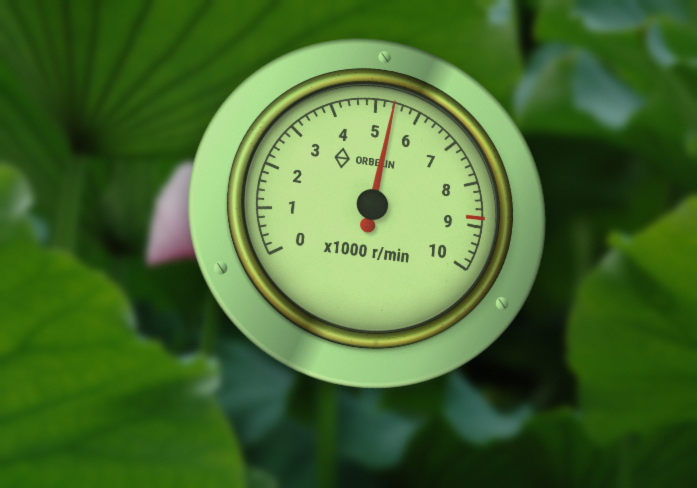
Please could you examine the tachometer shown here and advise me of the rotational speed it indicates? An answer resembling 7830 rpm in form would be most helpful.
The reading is 5400 rpm
